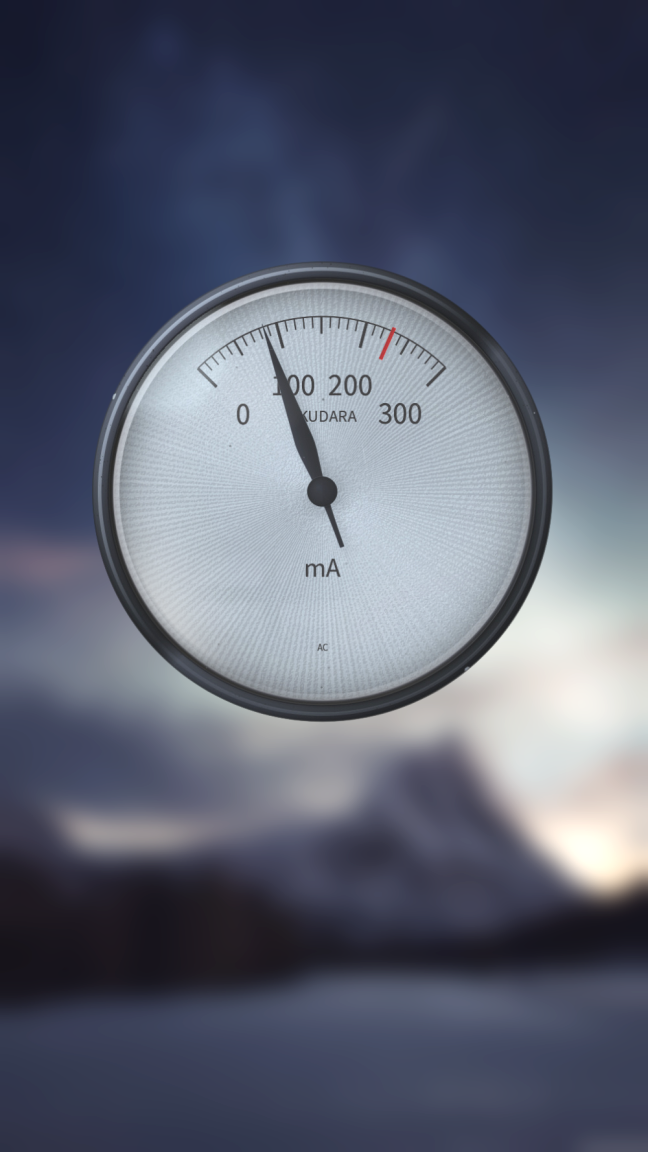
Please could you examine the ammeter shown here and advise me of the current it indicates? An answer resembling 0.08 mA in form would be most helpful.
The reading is 85 mA
